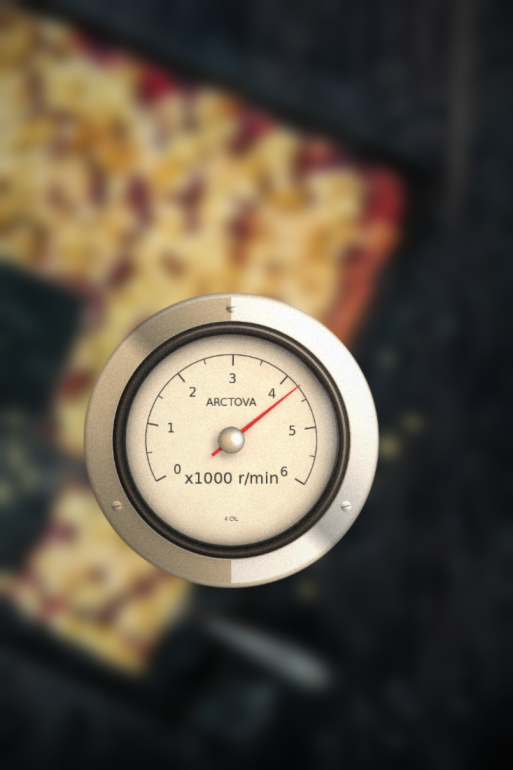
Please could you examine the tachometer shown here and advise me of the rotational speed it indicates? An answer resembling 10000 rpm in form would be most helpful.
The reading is 4250 rpm
